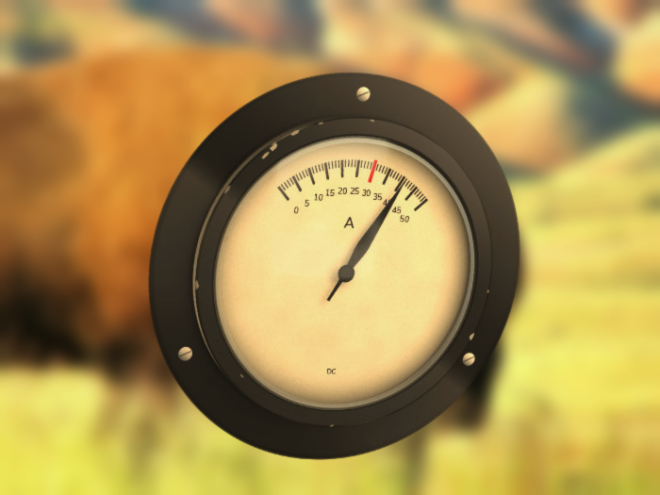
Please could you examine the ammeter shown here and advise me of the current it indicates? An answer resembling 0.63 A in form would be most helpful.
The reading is 40 A
